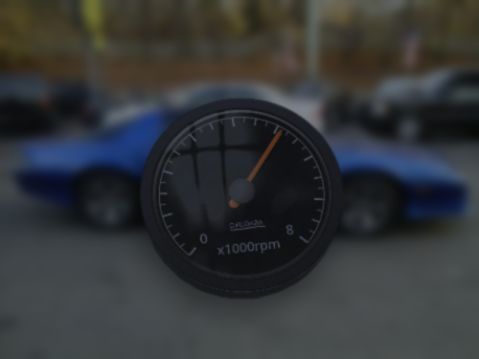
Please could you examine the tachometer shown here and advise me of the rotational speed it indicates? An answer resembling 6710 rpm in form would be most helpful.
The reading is 5125 rpm
